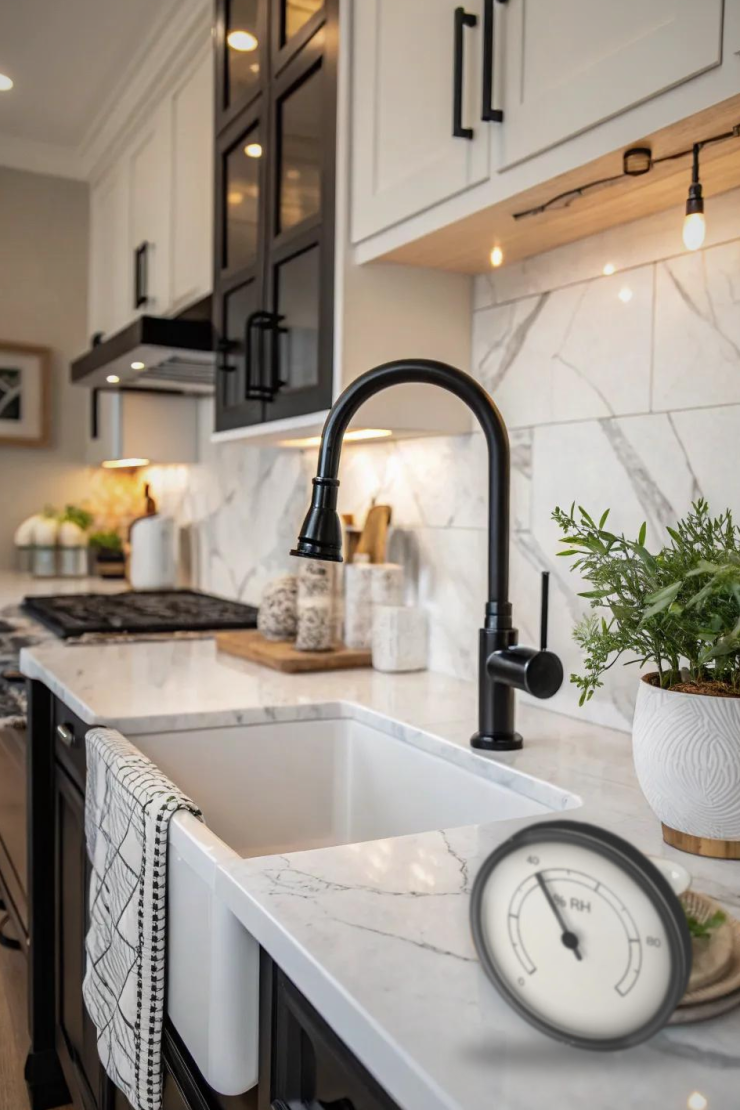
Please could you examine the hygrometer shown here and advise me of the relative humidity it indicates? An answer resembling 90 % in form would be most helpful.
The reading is 40 %
